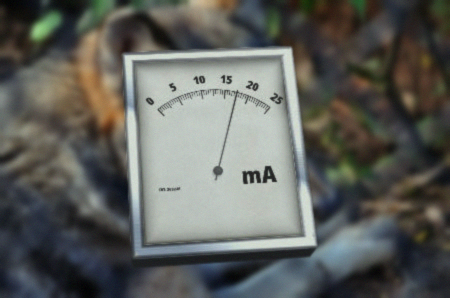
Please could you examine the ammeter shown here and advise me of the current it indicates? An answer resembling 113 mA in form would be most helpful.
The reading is 17.5 mA
